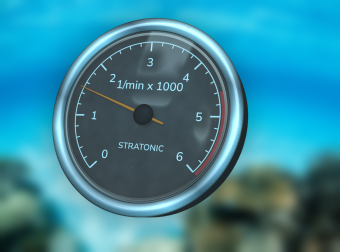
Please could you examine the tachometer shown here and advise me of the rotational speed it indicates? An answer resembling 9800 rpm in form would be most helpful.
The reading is 1500 rpm
